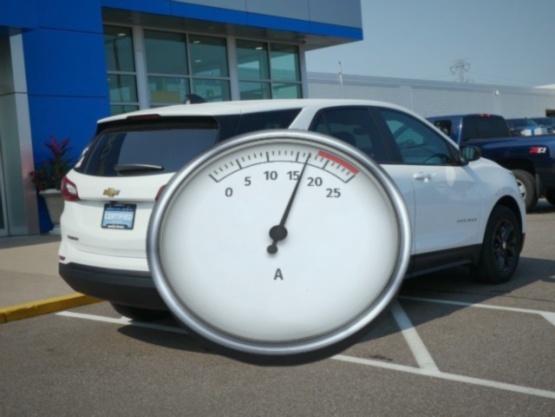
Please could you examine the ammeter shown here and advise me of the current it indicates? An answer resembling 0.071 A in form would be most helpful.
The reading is 17 A
